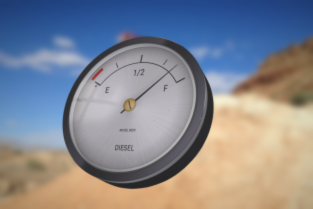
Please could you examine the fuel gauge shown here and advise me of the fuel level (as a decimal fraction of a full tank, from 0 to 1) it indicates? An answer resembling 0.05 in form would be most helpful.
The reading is 0.875
